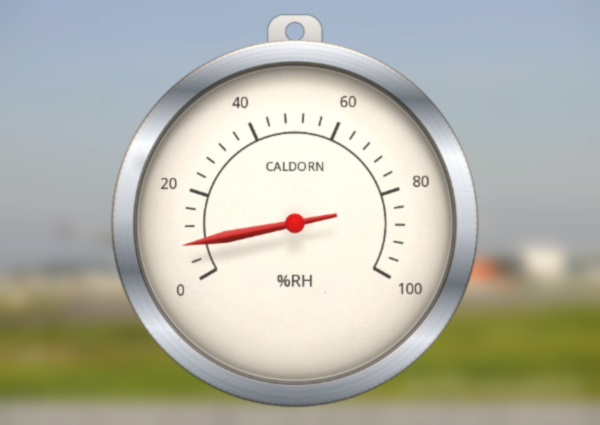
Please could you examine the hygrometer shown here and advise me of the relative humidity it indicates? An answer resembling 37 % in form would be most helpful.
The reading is 8 %
